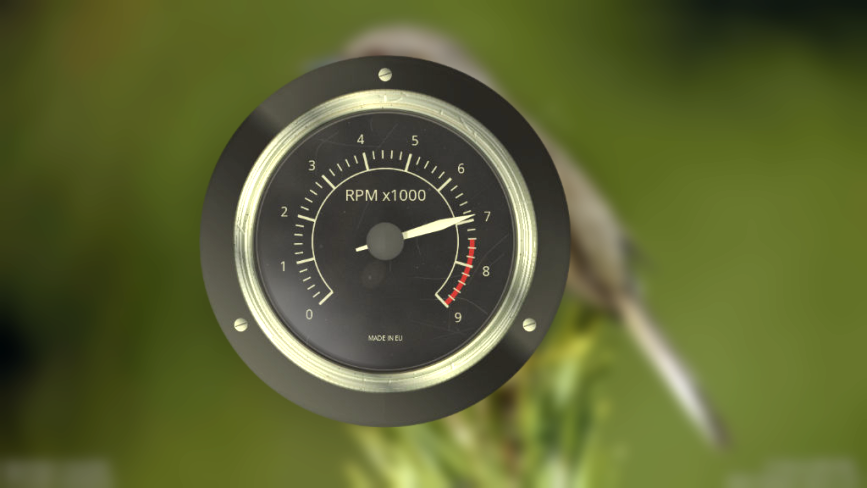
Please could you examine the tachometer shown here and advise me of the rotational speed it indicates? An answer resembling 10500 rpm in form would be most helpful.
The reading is 6900 rpm
